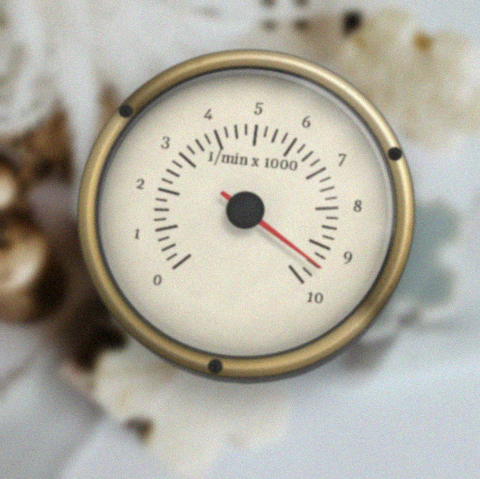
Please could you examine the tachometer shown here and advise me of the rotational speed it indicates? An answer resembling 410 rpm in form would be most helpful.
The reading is 9500 rpm
